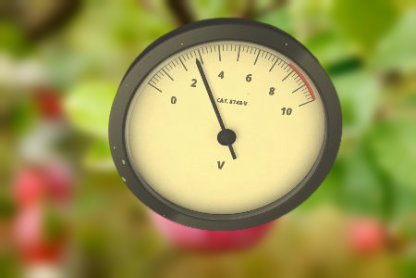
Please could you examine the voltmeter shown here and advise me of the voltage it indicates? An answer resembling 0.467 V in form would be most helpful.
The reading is 2.8 V
